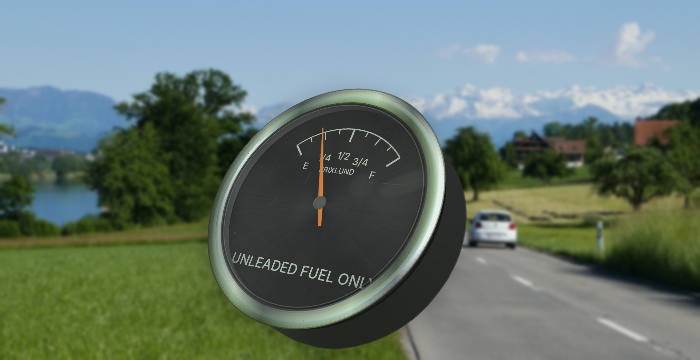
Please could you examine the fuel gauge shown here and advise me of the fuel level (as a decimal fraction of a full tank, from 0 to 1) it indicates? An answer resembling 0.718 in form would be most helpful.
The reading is 0.25
